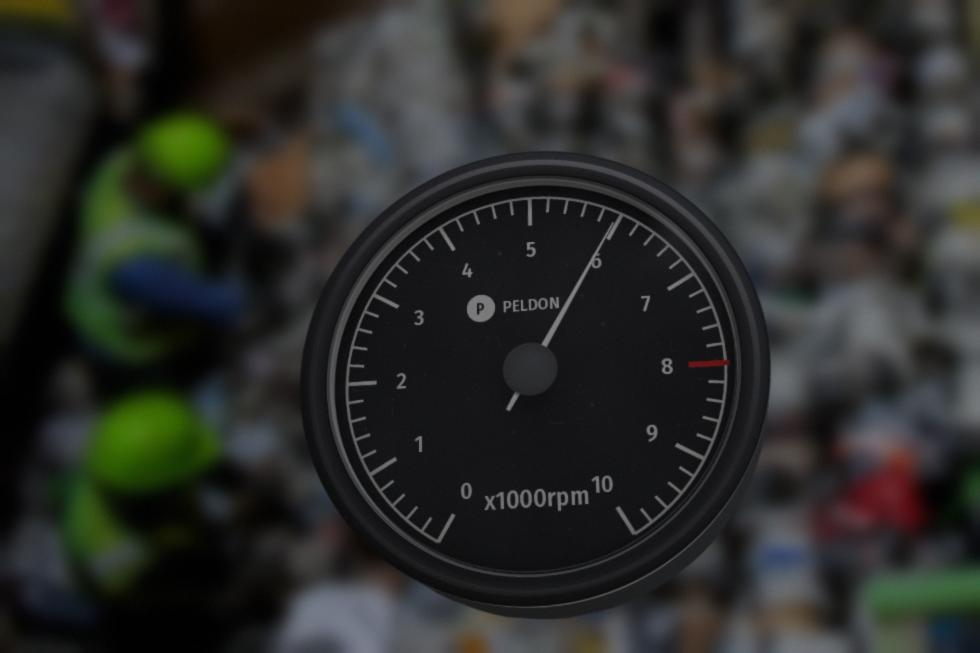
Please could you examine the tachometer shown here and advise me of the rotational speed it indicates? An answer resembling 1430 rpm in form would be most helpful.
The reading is 6000 rpm
